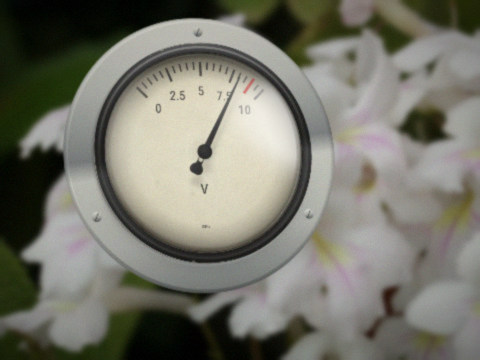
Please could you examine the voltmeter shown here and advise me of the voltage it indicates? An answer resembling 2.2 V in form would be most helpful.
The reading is 8 V
